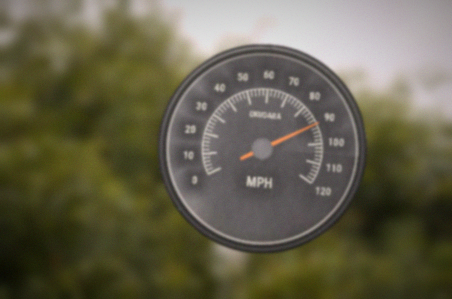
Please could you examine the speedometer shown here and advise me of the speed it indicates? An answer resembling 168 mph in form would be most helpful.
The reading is 90 mph
